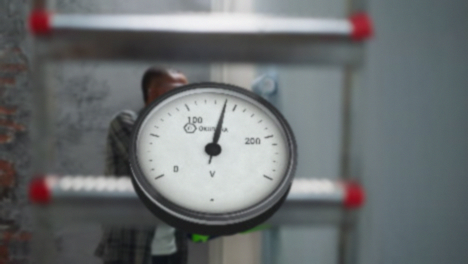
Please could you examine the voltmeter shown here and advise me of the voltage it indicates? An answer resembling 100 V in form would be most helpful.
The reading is 140 V
